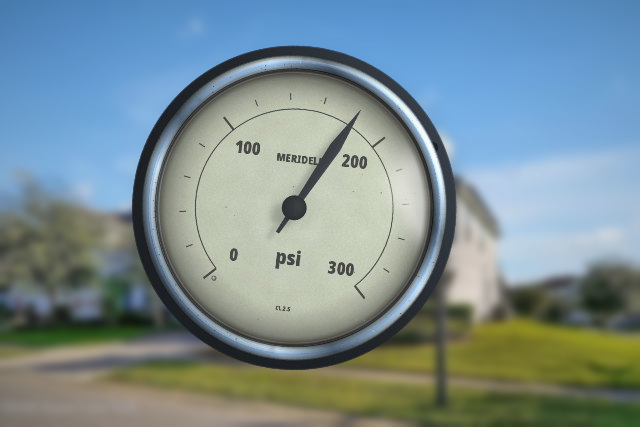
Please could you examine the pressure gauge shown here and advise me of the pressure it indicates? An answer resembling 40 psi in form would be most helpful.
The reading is 180 psi
